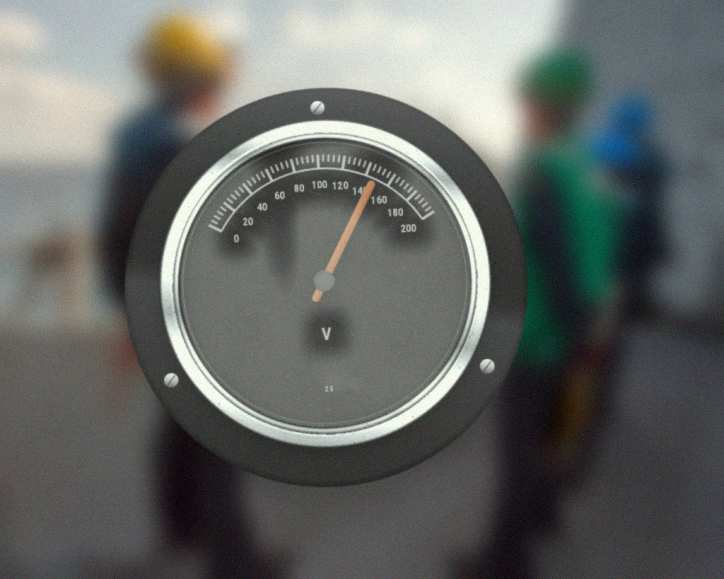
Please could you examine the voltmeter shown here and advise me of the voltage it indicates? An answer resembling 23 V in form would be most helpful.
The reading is 148 V
